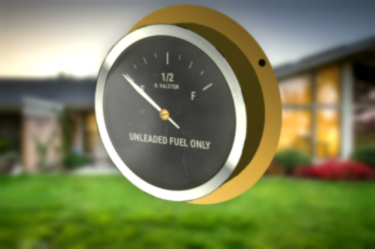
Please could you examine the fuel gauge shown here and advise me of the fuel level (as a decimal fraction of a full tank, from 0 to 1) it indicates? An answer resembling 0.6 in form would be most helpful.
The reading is 0
